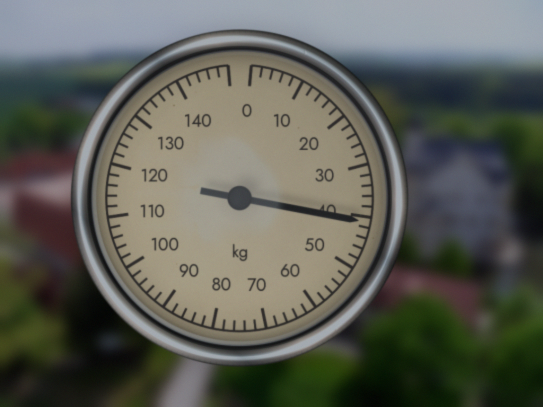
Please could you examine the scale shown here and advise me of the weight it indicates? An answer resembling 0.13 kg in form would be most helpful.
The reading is 41 kg
